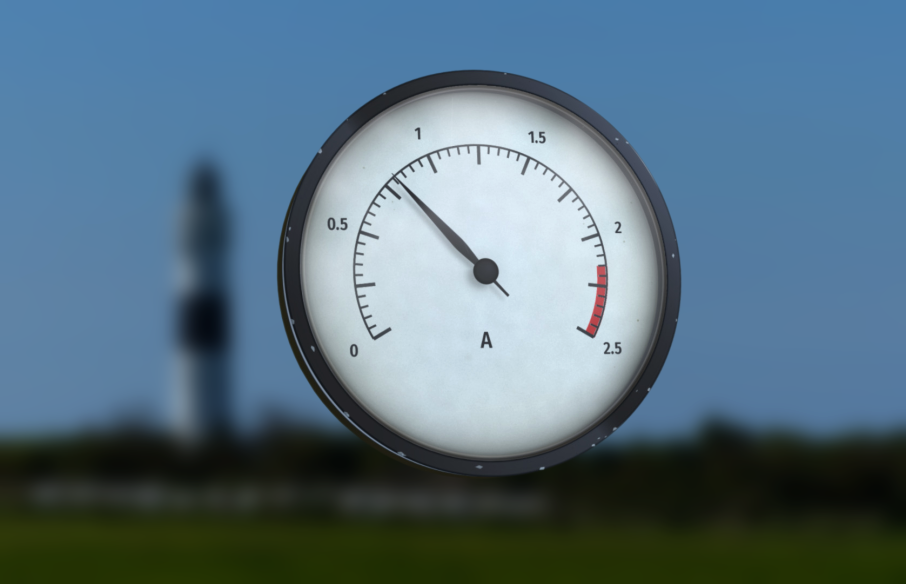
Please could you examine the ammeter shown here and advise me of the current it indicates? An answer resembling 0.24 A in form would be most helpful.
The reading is 0.8 A
